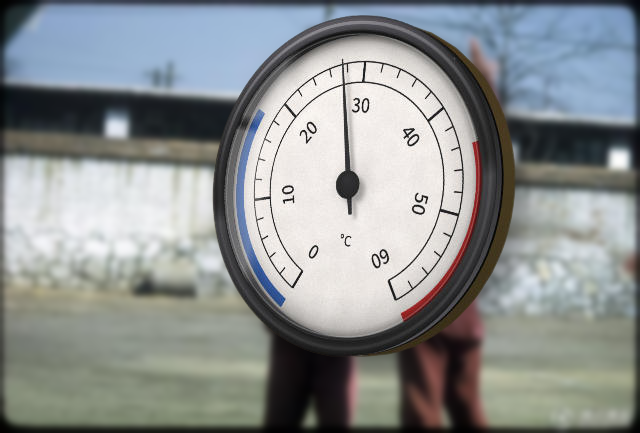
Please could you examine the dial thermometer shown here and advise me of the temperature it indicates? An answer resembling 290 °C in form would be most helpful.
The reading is 28 °C
